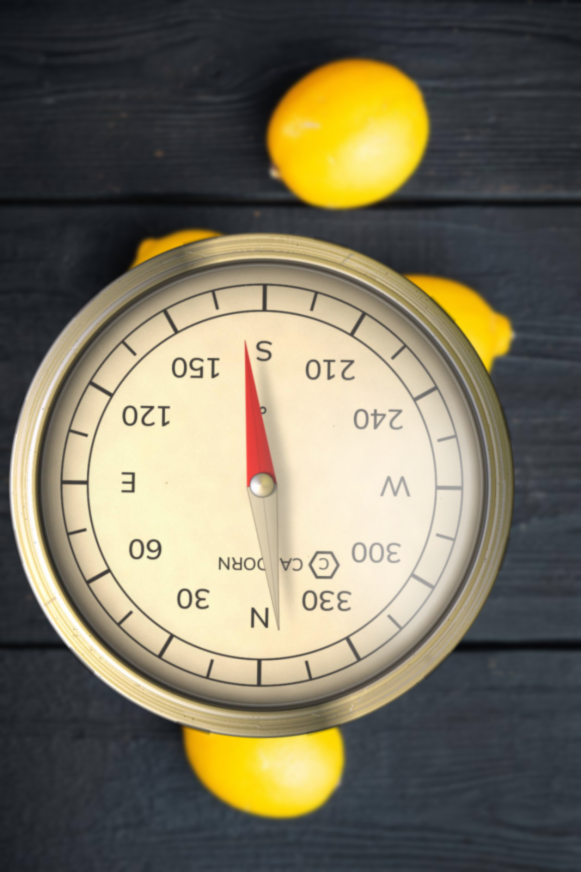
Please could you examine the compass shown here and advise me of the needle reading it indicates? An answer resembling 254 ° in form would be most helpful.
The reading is 172.5 °
